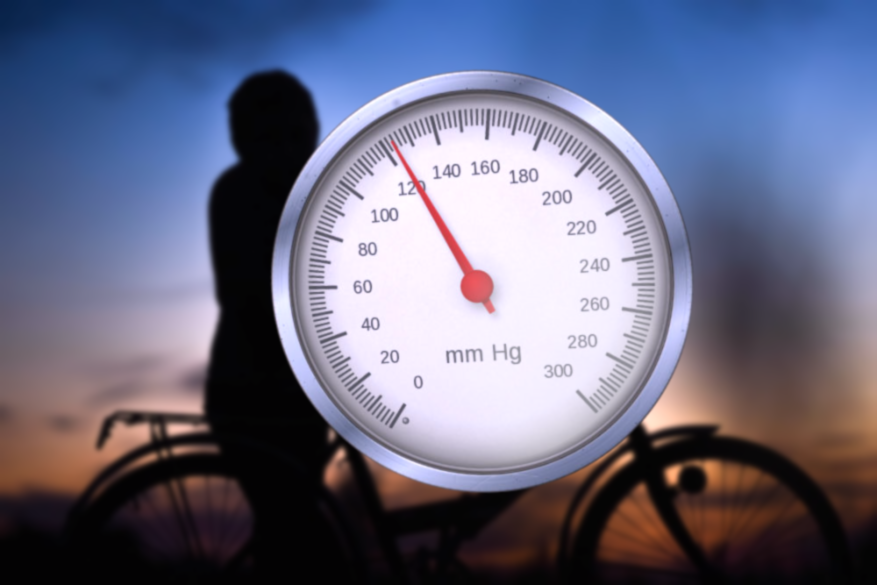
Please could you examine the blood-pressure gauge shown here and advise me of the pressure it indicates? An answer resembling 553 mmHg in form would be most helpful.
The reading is 124 mmHg
